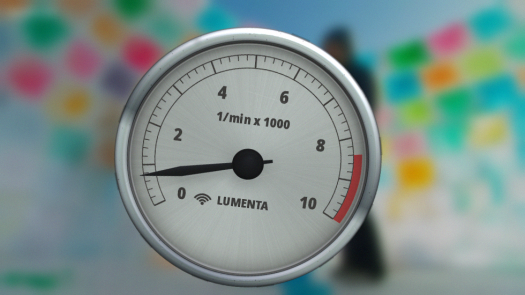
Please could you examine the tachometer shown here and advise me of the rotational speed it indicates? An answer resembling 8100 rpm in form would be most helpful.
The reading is 800 rpm
